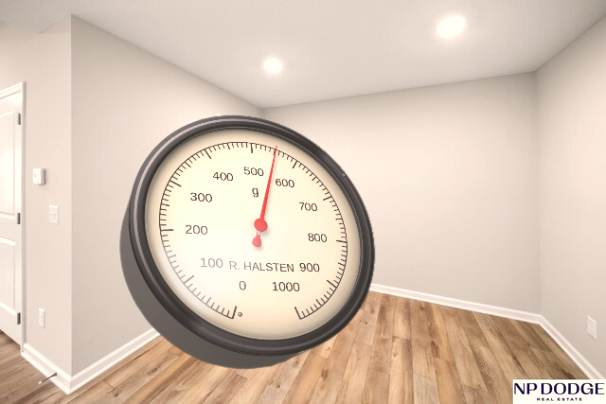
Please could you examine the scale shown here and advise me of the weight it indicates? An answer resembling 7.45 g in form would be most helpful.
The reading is 550 g
